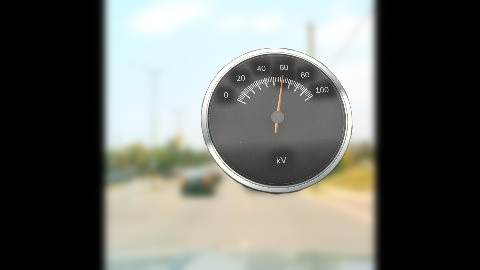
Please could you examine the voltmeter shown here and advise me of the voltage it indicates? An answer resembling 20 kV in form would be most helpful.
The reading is 60 kV
